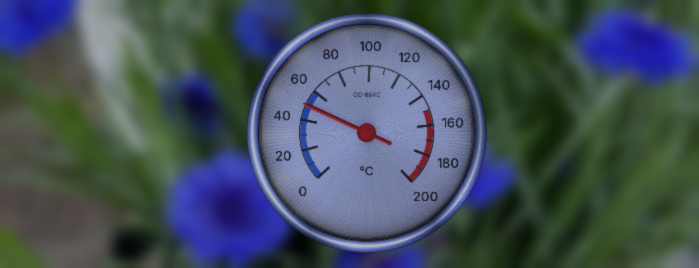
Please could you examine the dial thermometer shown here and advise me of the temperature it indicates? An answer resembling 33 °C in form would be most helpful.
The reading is 50 °C
